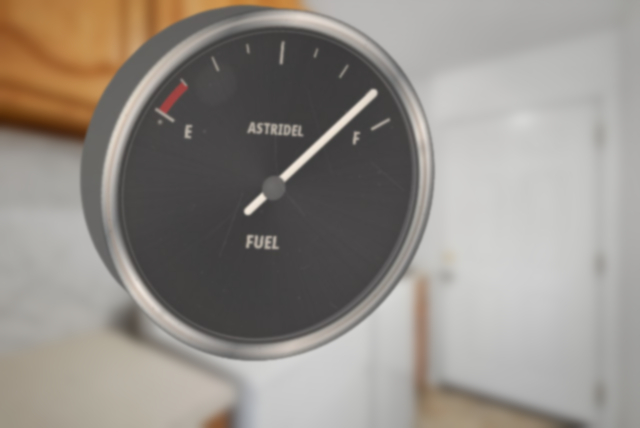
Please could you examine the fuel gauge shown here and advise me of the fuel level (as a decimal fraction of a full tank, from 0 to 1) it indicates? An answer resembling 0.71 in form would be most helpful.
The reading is 0.875
